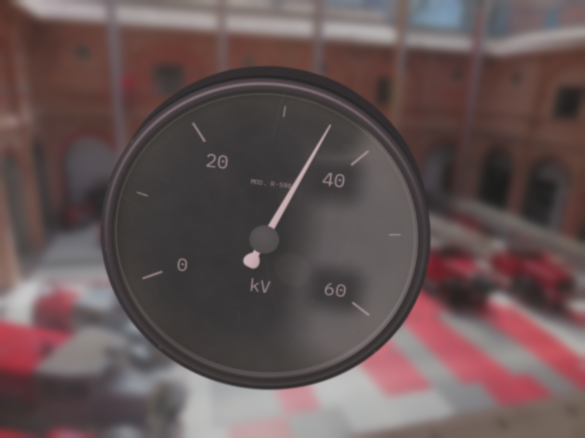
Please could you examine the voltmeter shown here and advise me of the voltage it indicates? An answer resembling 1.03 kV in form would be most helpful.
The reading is 35 kV
